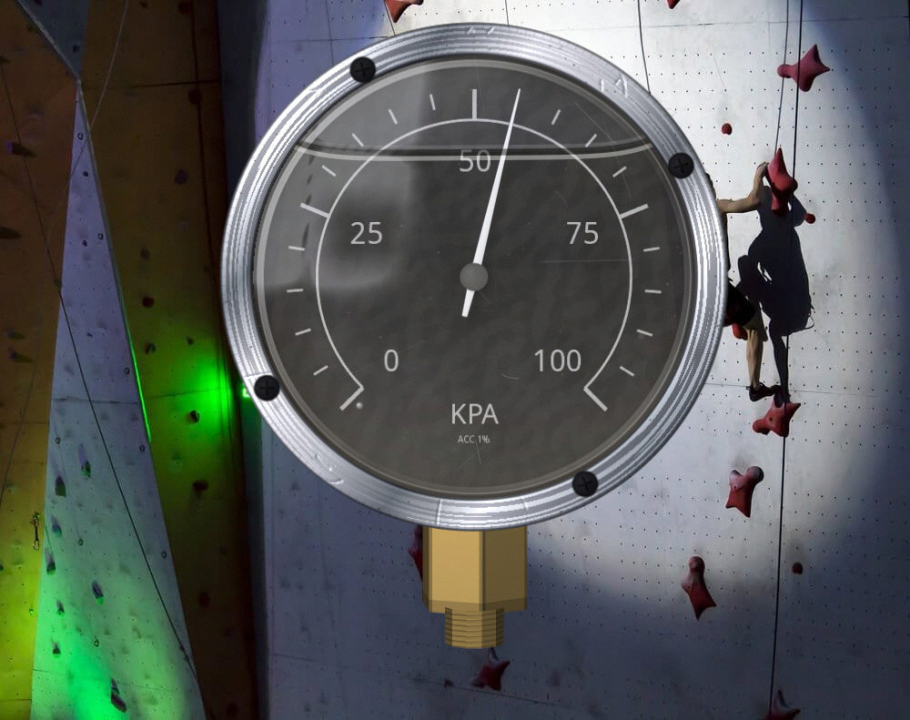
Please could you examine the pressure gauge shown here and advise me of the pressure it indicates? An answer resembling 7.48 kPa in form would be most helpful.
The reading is 55 kPa
